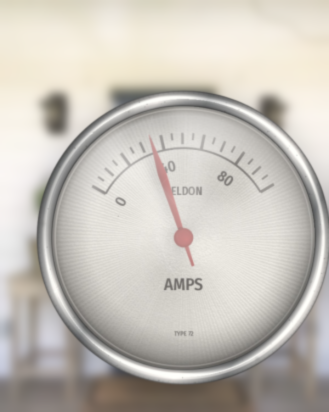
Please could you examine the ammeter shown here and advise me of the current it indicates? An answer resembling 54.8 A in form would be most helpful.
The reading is 35 A
